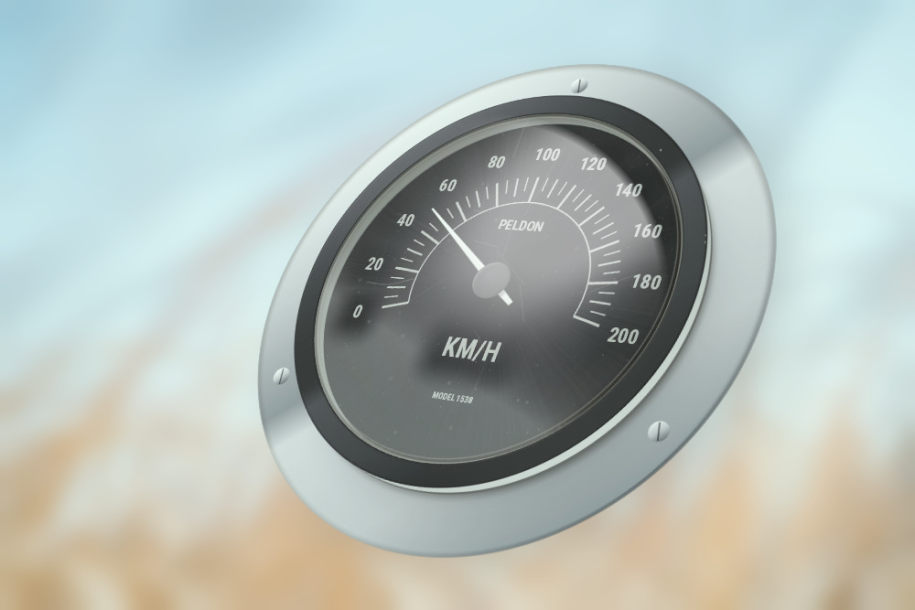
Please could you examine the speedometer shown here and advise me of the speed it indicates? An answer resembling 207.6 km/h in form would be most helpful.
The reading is 50 km/h
